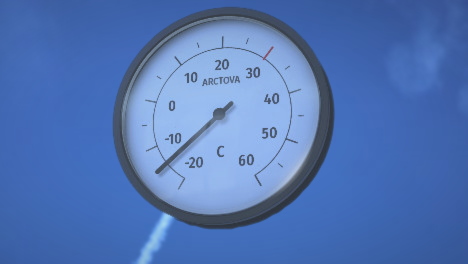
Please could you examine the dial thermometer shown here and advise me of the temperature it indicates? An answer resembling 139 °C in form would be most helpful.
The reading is -15 °C
